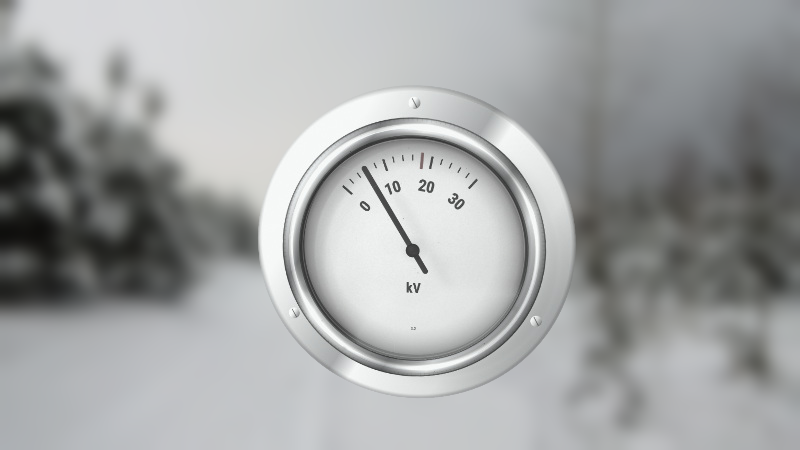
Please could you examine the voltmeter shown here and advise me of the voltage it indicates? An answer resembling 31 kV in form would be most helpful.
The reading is 6 kV
